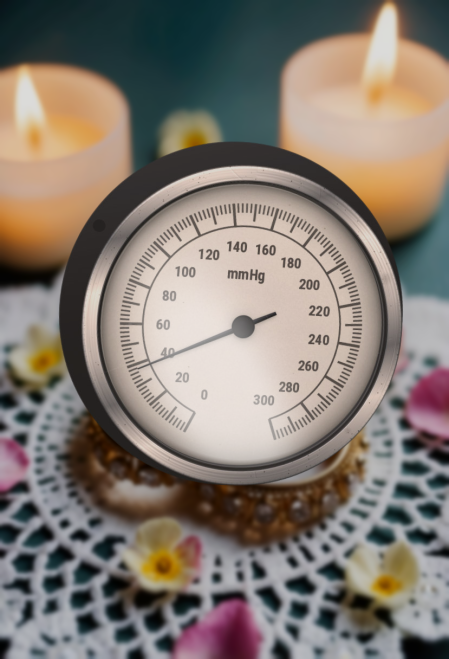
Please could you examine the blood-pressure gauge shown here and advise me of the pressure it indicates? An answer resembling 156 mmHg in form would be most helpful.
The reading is 38 mmHg
